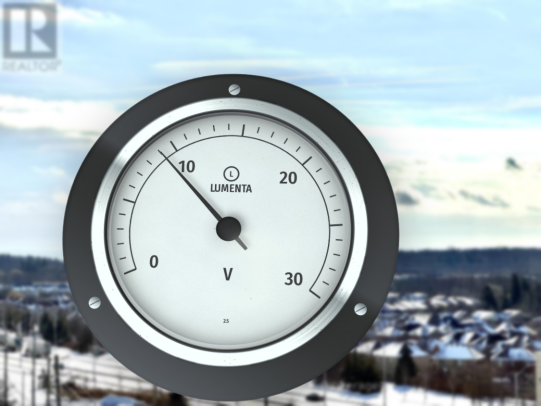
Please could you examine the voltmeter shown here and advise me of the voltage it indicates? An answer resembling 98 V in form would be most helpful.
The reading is 9 V
